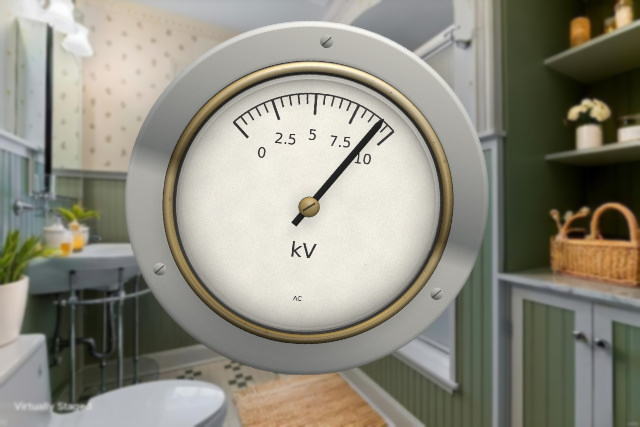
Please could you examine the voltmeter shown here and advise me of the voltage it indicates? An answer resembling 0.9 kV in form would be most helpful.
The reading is 9 kV
